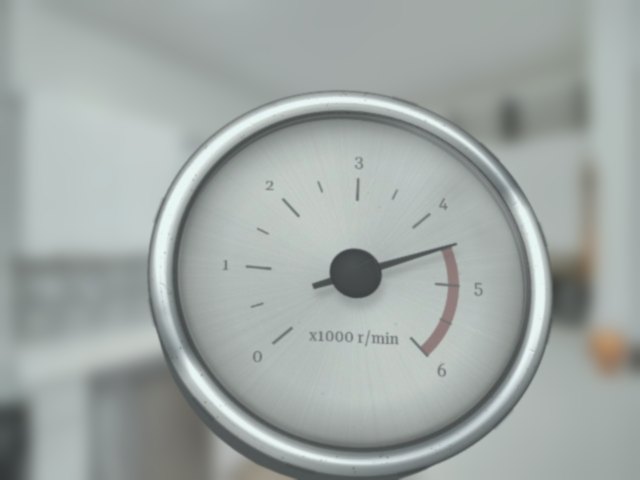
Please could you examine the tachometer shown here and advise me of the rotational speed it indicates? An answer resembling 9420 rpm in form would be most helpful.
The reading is 4500 rpm
